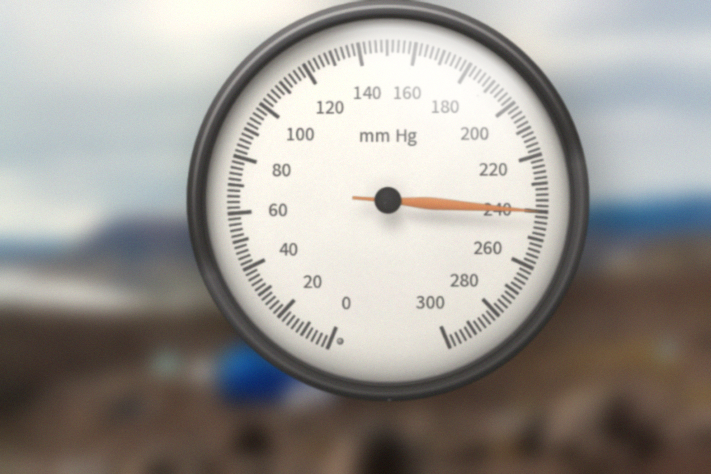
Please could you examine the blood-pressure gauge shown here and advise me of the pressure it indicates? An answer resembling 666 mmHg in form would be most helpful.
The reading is 240 mmHg
